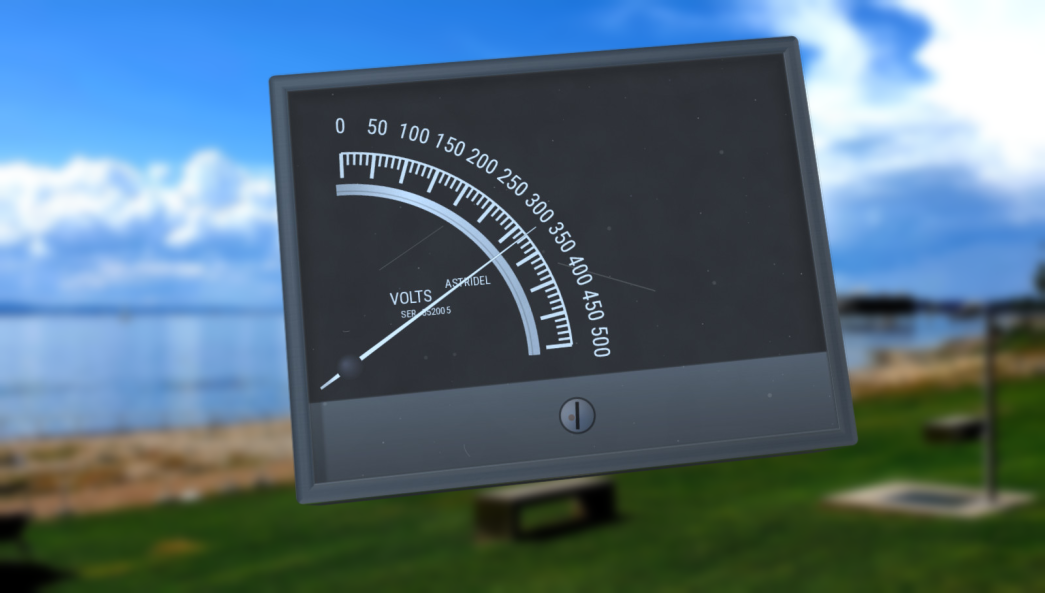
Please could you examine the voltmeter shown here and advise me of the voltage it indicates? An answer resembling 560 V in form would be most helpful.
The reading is 320 V
